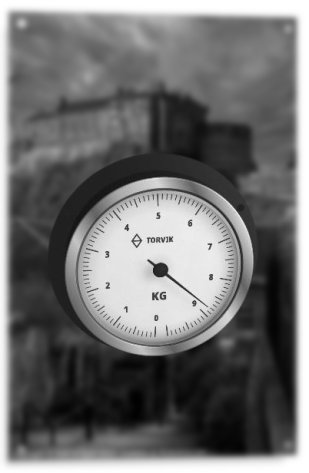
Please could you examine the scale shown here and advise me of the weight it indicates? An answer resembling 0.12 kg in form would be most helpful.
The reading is 8.8 kg
